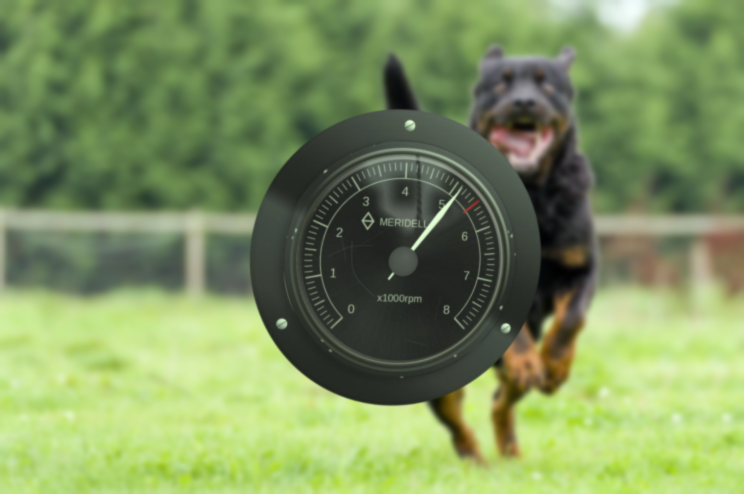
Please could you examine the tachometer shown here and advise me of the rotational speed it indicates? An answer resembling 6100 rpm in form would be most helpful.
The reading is 5100 rpm
